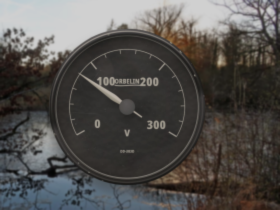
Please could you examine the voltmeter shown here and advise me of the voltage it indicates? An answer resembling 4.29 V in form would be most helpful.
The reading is 80 V
